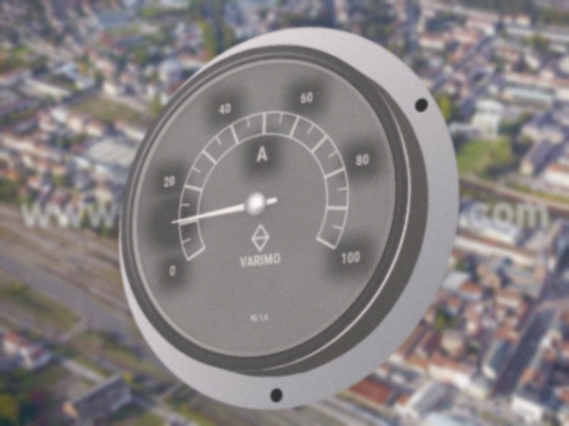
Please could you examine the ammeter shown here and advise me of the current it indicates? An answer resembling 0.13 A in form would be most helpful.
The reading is 10 A
